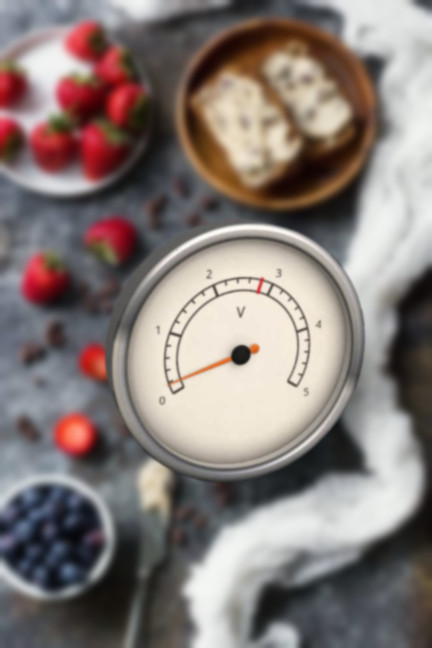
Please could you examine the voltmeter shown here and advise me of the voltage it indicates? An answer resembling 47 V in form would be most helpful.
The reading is 0.2 V
